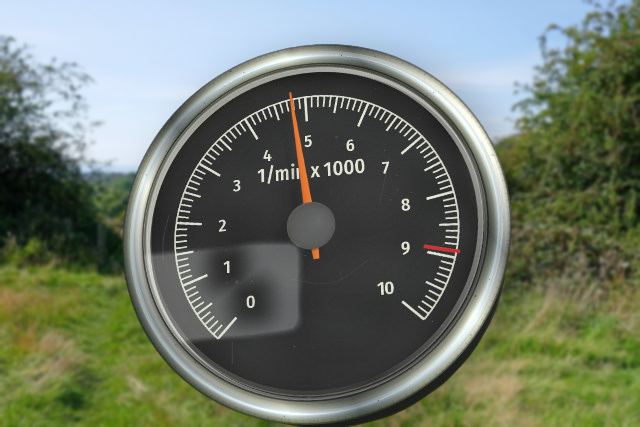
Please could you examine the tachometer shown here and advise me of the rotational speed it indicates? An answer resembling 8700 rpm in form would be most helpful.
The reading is 4800 rpm
